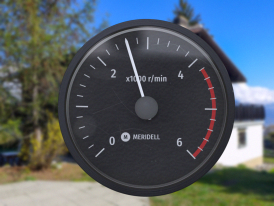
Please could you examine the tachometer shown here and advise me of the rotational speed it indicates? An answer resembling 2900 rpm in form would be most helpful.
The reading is 2600 rpm
